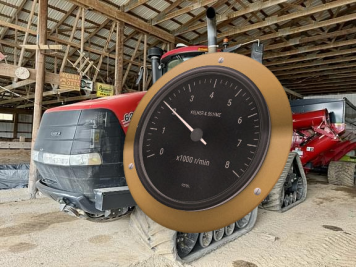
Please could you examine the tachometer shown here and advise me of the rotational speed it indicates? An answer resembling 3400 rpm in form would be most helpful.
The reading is 2000 rpm
